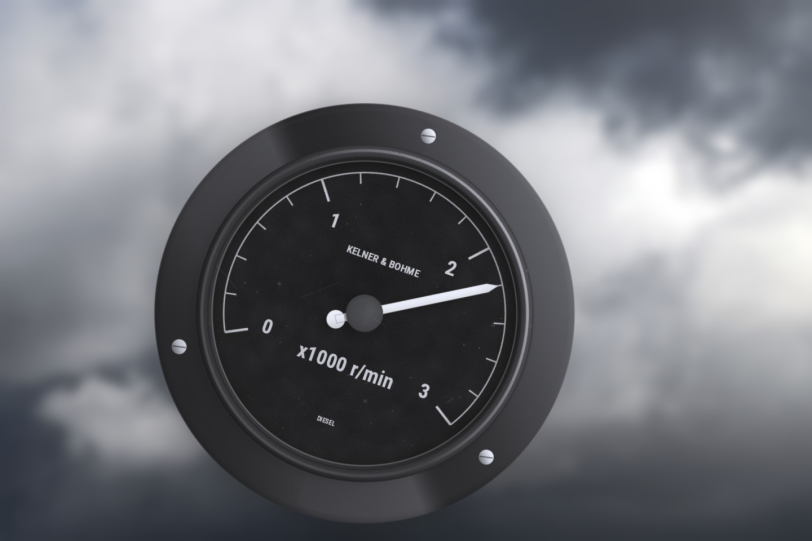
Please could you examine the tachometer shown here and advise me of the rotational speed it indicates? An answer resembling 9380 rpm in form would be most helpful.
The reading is 2200 rpm
